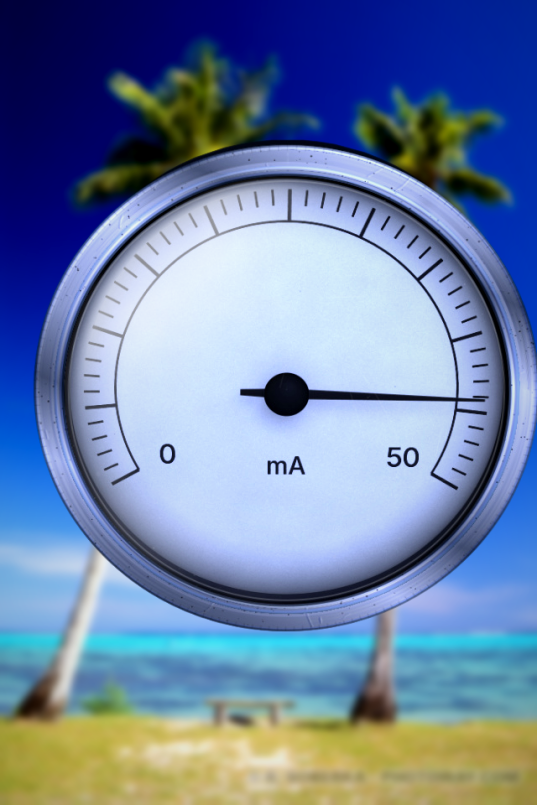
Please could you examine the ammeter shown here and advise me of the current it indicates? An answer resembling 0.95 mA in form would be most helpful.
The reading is 44 mA
